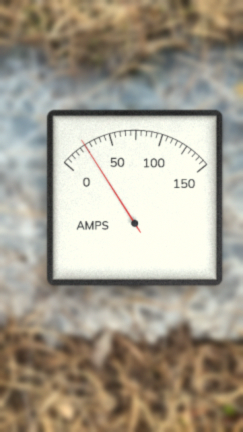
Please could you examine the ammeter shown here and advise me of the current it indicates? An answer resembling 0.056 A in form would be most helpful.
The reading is 25 A
